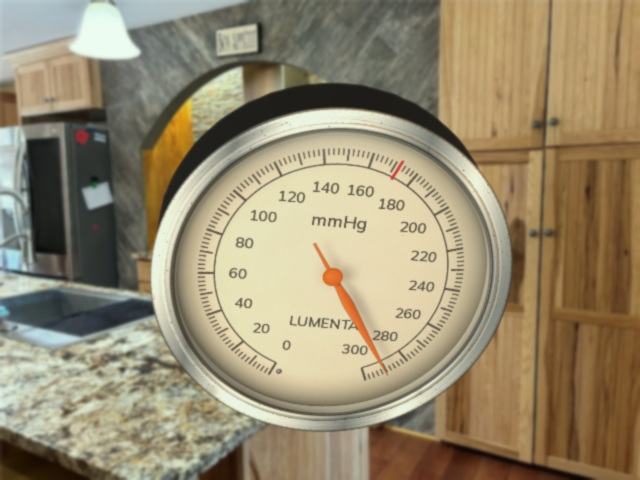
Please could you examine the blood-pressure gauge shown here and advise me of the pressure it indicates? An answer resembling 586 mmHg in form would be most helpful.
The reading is 290 mmHg
